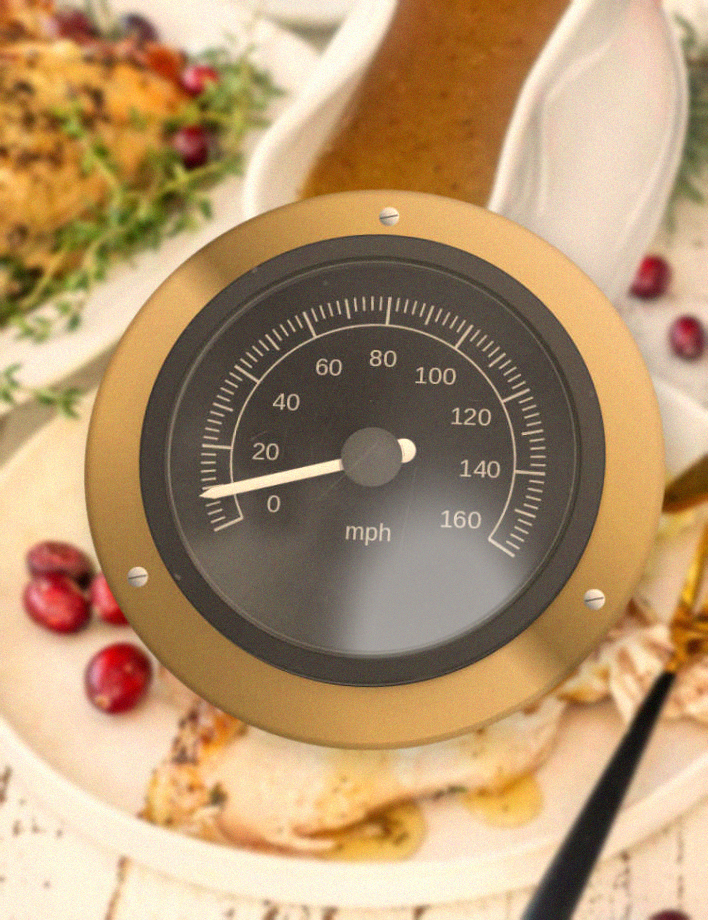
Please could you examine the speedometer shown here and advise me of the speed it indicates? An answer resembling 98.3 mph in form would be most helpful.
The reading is 8 mph
